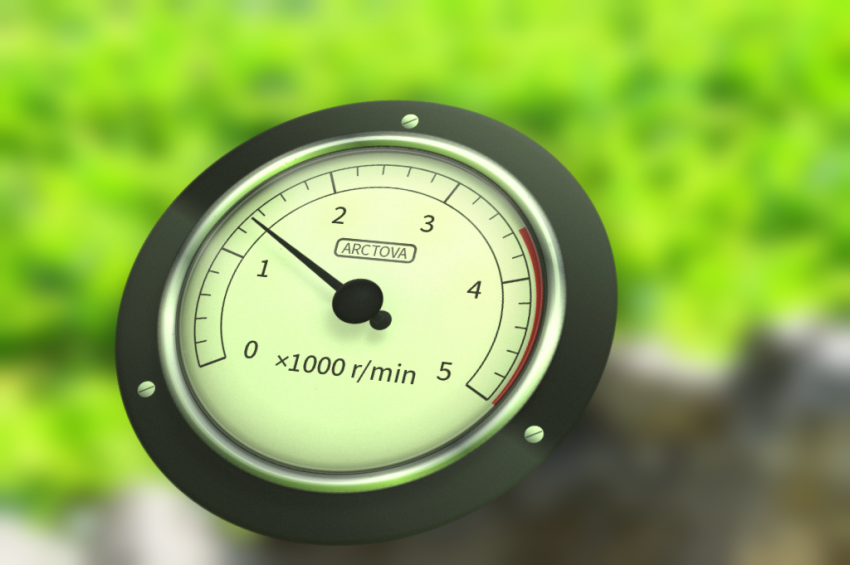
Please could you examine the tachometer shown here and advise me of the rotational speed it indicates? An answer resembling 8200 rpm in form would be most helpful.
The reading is 1300 rpm
